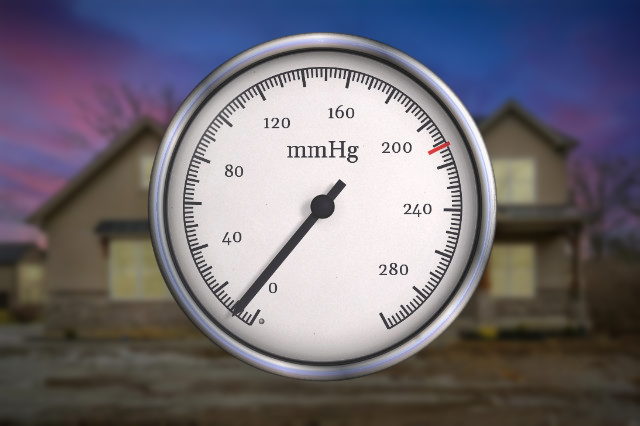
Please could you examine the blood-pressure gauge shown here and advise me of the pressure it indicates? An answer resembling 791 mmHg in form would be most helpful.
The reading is 8 mmHg
